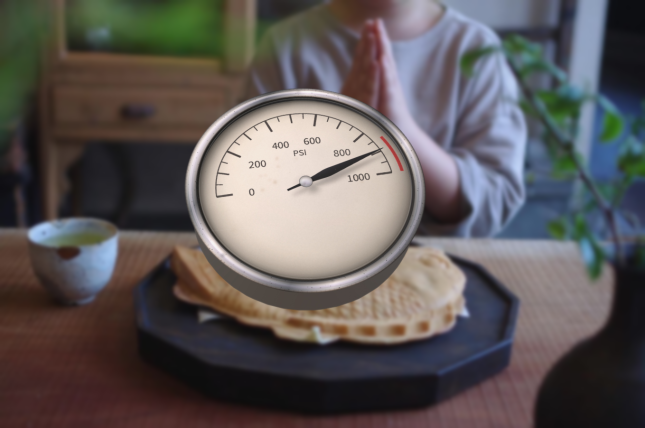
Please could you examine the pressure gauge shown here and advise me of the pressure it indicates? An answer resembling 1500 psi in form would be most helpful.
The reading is 900 psi
